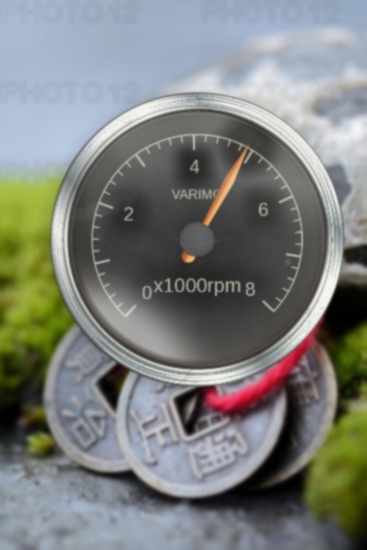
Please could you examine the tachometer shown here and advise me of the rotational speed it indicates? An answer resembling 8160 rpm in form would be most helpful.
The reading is 4900 rpm
